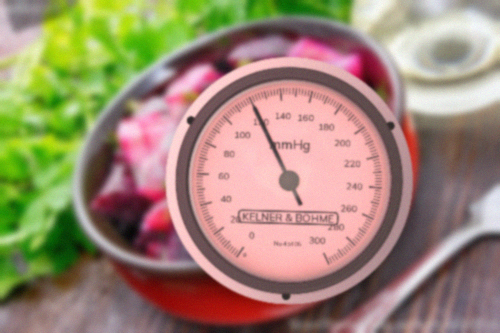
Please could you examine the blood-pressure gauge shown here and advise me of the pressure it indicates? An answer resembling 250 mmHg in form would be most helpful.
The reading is 120 mmHg
